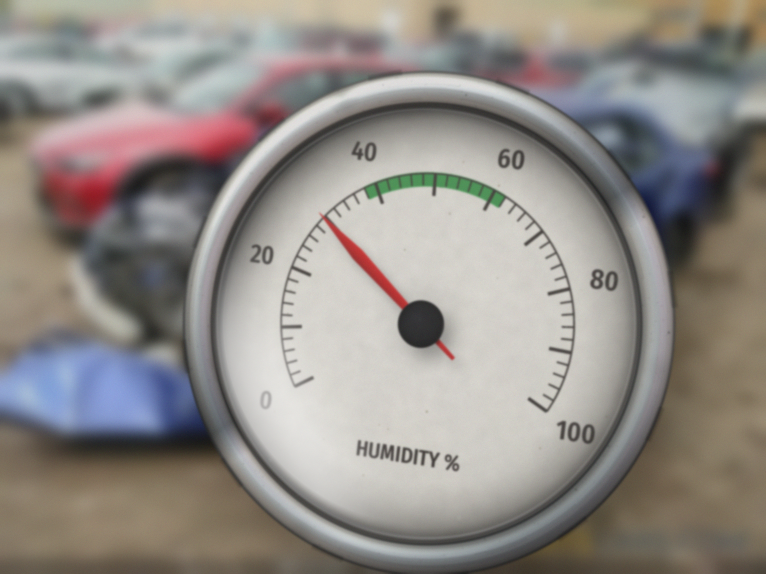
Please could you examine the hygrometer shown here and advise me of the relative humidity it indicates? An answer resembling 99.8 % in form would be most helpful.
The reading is 30 %
